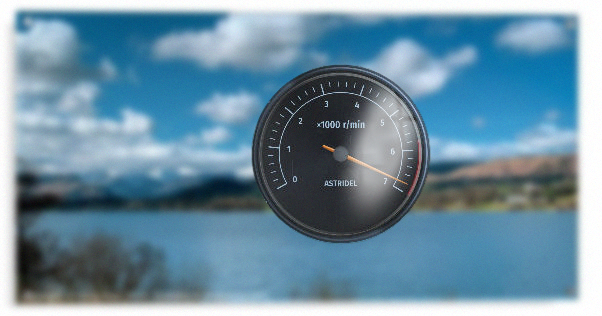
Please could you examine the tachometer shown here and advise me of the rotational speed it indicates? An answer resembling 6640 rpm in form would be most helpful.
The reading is 6800 rpm
